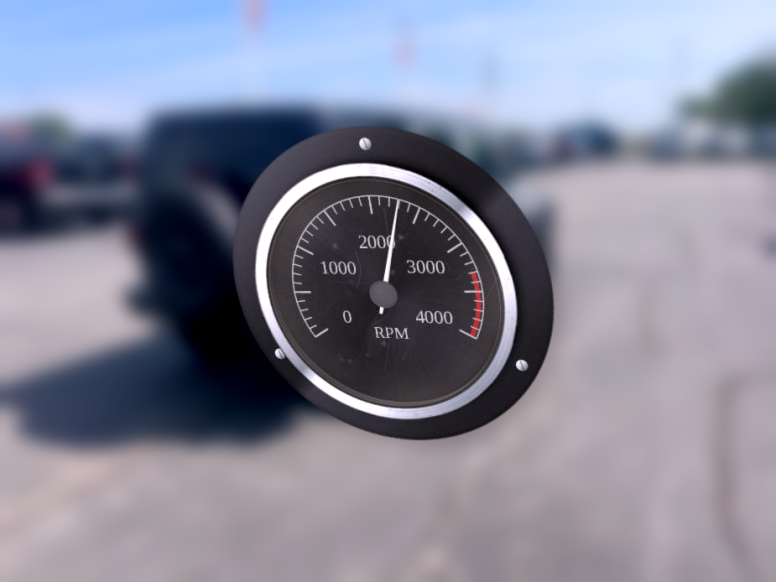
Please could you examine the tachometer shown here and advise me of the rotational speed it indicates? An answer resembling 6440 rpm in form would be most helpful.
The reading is 2300 rpm
